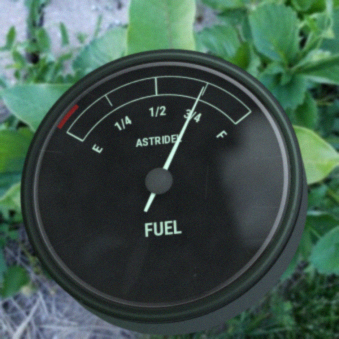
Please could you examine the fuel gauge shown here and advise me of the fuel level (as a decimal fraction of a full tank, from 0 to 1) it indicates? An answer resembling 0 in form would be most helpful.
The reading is 0.75
